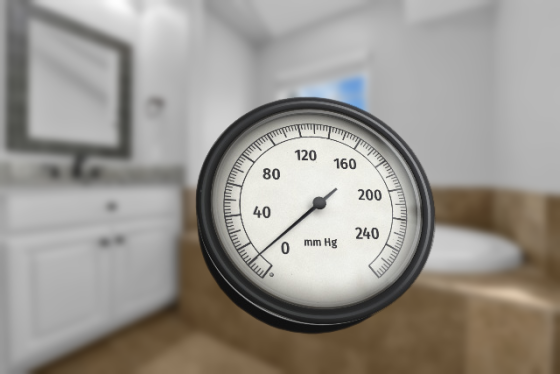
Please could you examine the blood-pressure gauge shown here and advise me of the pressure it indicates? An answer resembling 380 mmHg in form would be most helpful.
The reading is 10 mmHg
